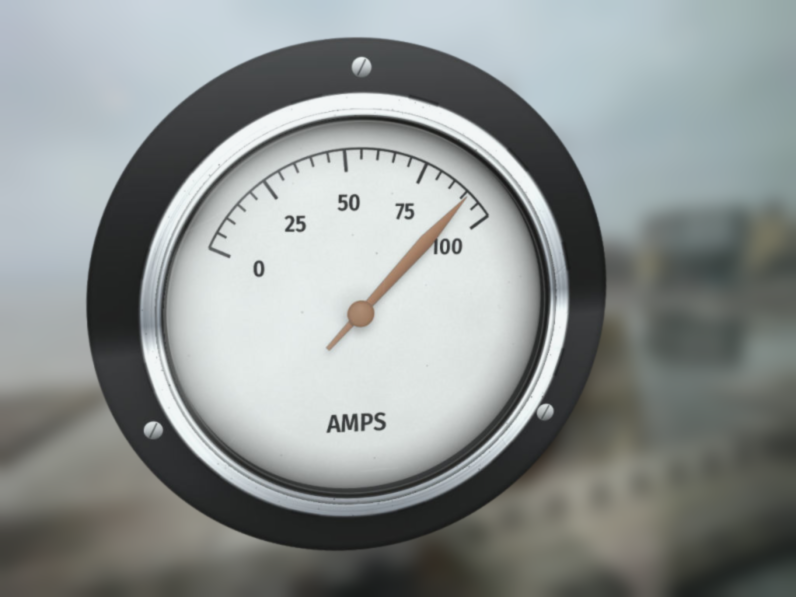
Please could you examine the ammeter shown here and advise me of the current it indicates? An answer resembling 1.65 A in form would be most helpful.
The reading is 90 A
